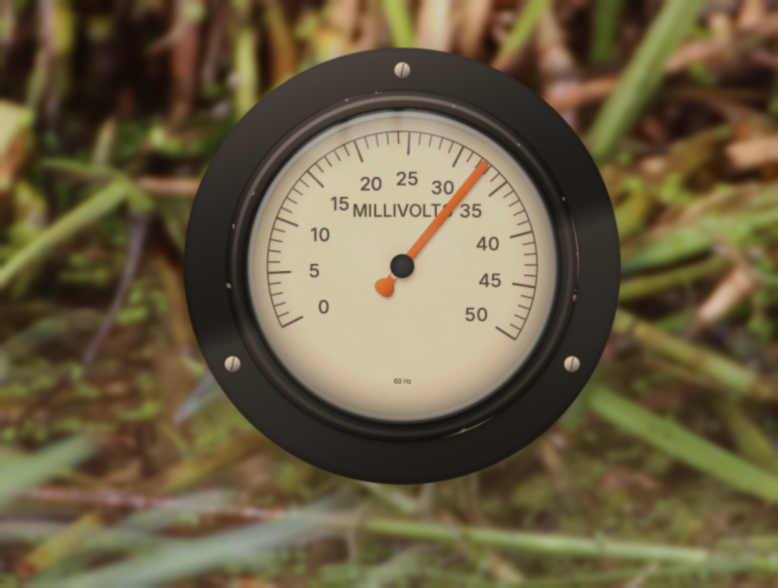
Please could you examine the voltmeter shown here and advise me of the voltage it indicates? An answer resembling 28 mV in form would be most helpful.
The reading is 32.5 mV
